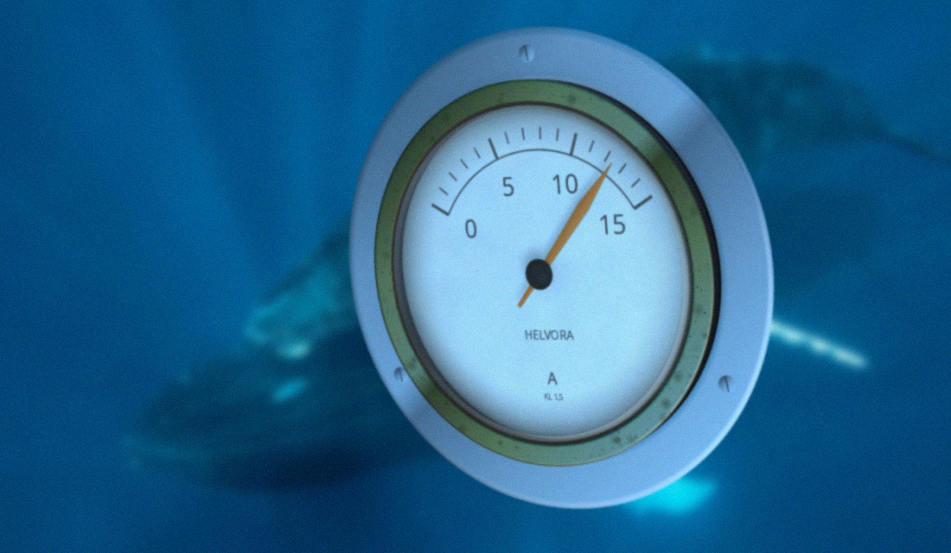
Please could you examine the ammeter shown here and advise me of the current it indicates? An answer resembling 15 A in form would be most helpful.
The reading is 12.5 A
